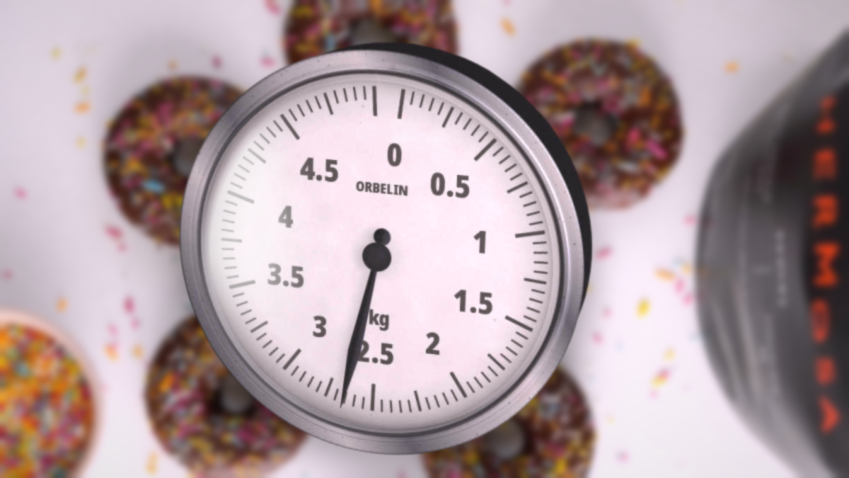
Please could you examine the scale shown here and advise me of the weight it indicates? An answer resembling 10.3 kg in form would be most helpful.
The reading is 2.65 kg
